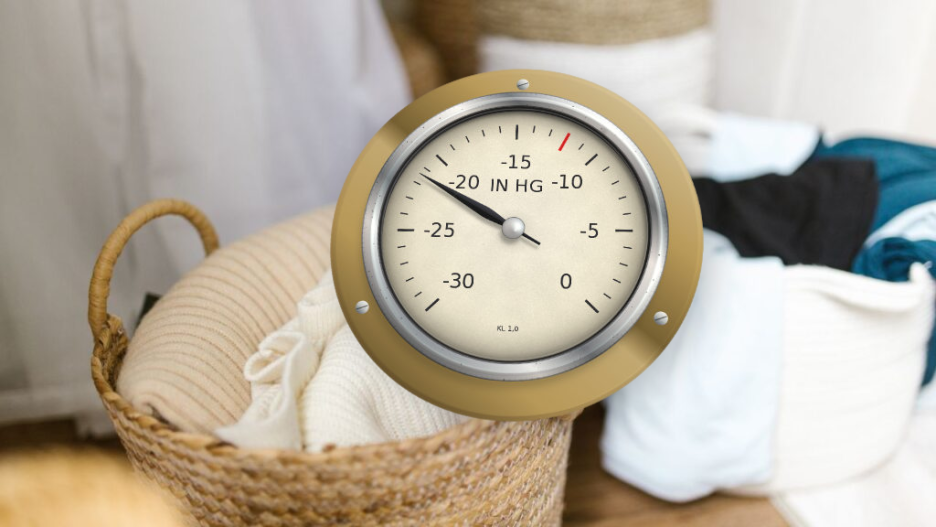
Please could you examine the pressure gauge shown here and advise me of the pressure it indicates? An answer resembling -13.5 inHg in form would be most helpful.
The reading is -21.5 inHg
